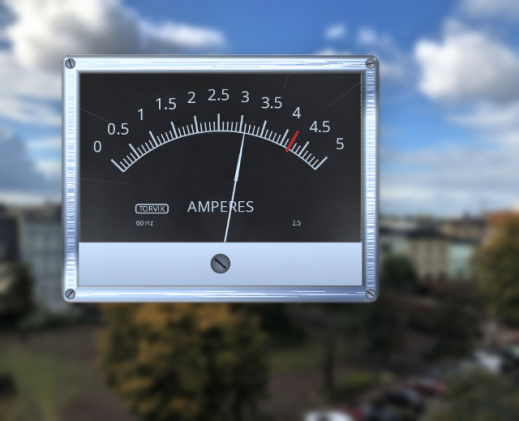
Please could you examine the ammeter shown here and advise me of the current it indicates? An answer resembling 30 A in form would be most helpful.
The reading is 3.1 A
